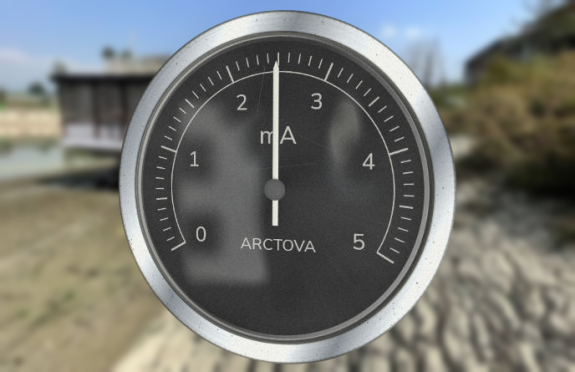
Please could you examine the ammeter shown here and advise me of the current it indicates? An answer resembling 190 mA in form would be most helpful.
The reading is 2.5 mA
